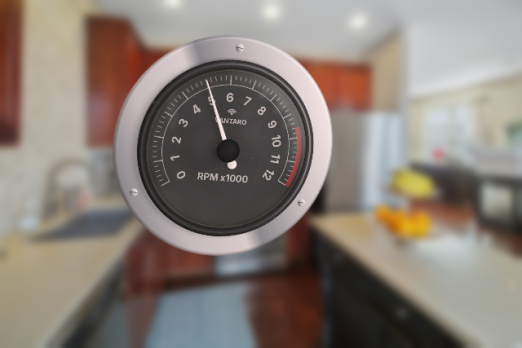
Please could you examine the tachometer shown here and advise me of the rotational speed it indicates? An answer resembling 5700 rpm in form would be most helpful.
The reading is 5000 rpm
